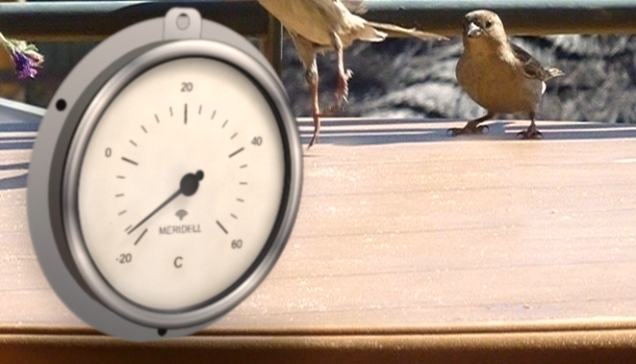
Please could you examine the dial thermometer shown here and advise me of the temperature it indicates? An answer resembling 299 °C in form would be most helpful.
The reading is -16 °C
